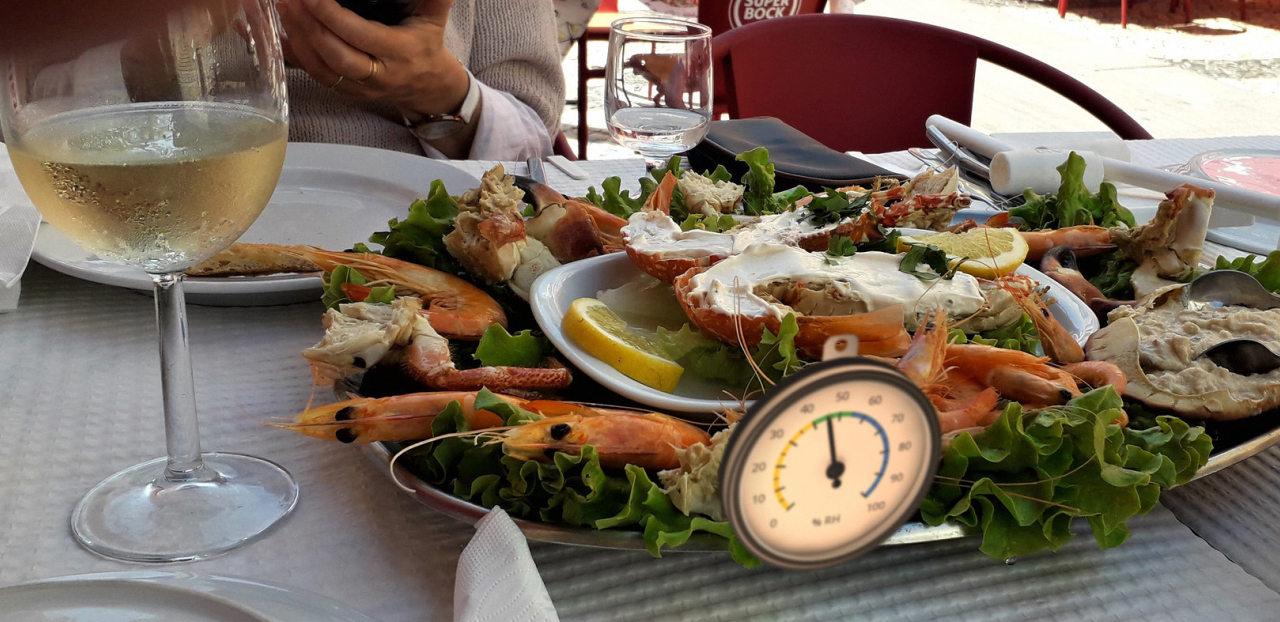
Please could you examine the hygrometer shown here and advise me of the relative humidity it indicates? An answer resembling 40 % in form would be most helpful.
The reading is 45 %
